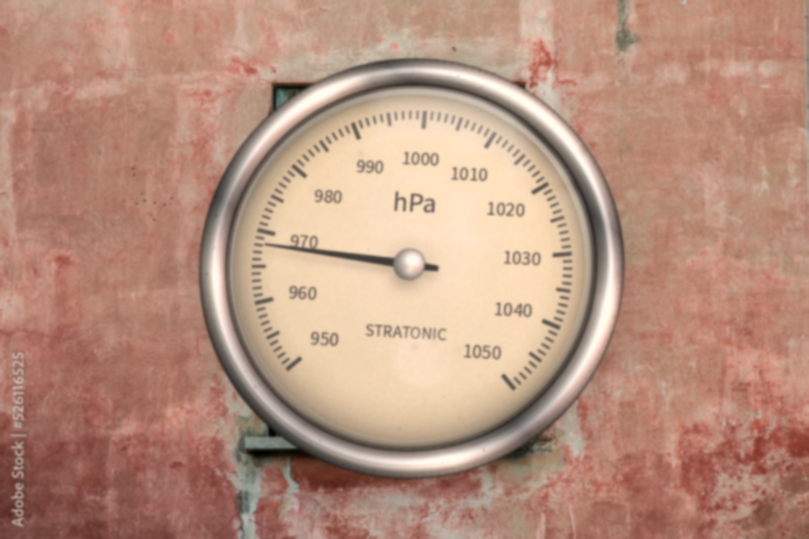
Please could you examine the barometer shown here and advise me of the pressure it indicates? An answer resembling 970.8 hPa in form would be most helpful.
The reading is 968 hPa
